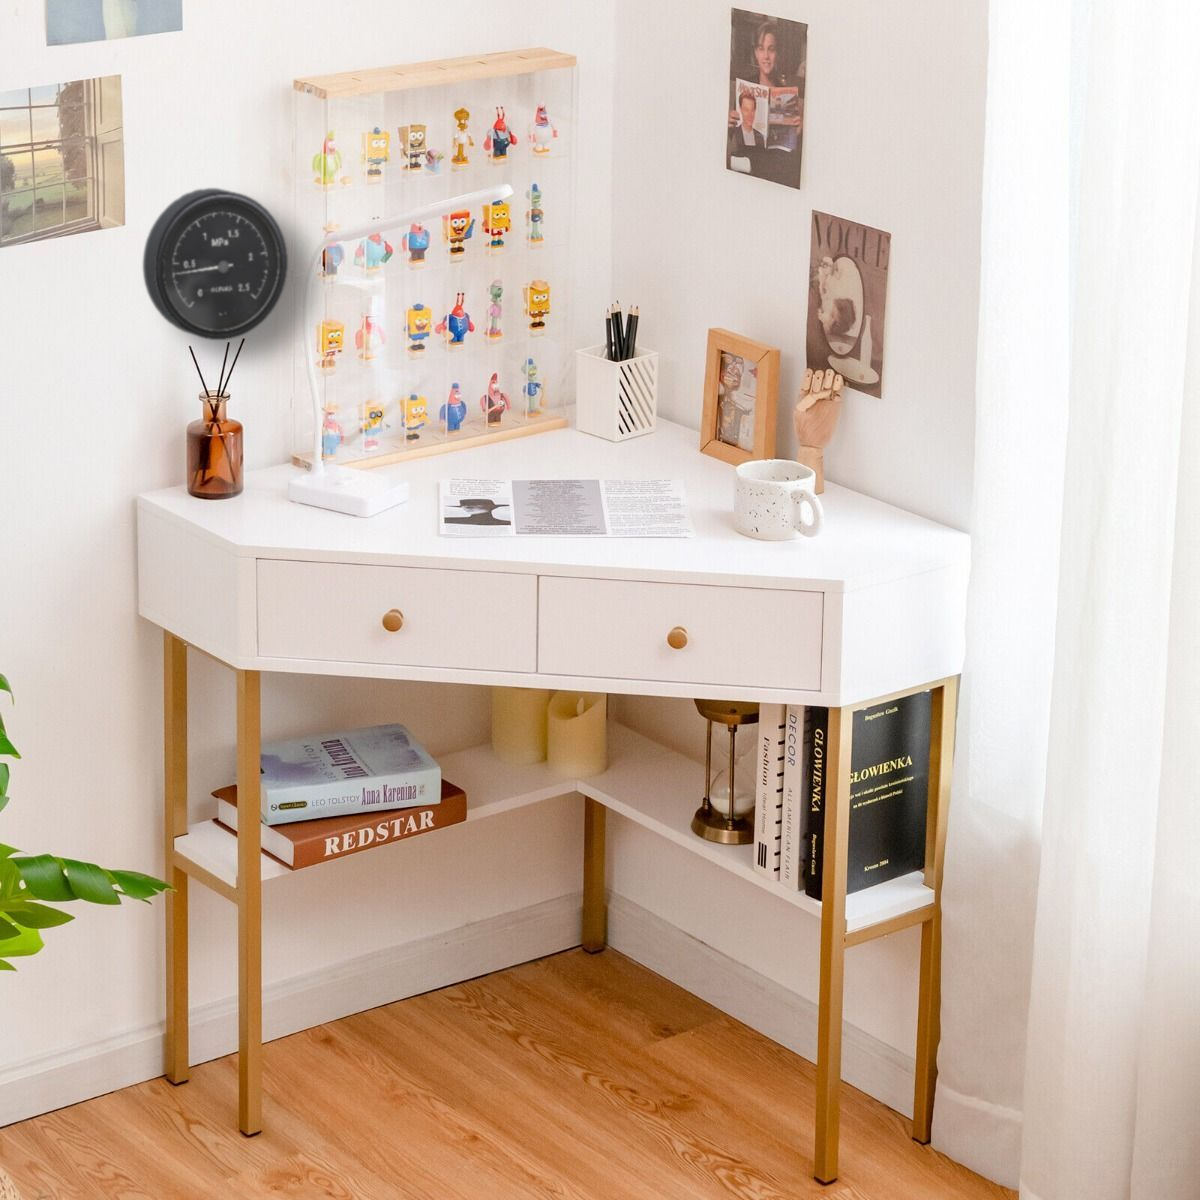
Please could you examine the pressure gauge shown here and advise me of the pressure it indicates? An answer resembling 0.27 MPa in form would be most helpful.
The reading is 0.4 MPa
